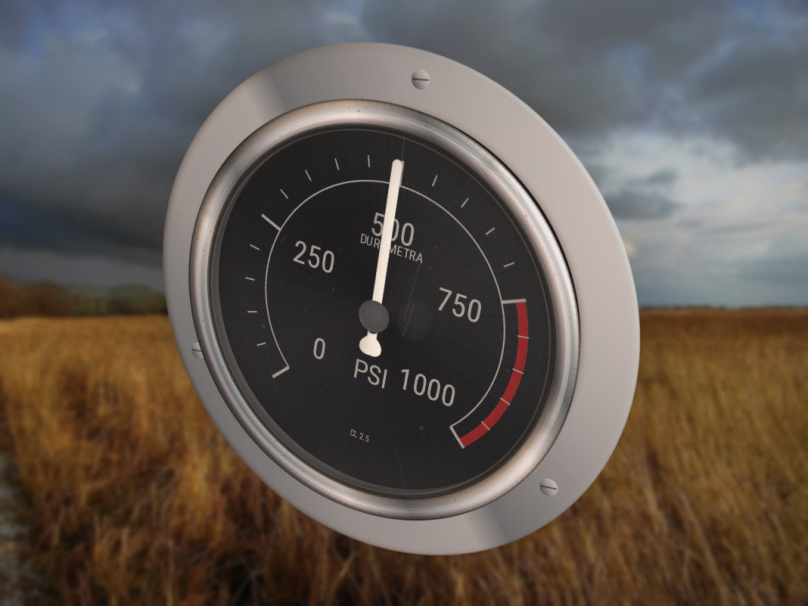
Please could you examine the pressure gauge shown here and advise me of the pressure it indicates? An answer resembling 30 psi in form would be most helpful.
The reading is 500 psi
